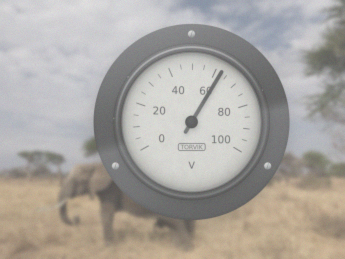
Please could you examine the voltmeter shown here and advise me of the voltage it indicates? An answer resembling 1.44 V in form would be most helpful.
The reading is 62.5 V
